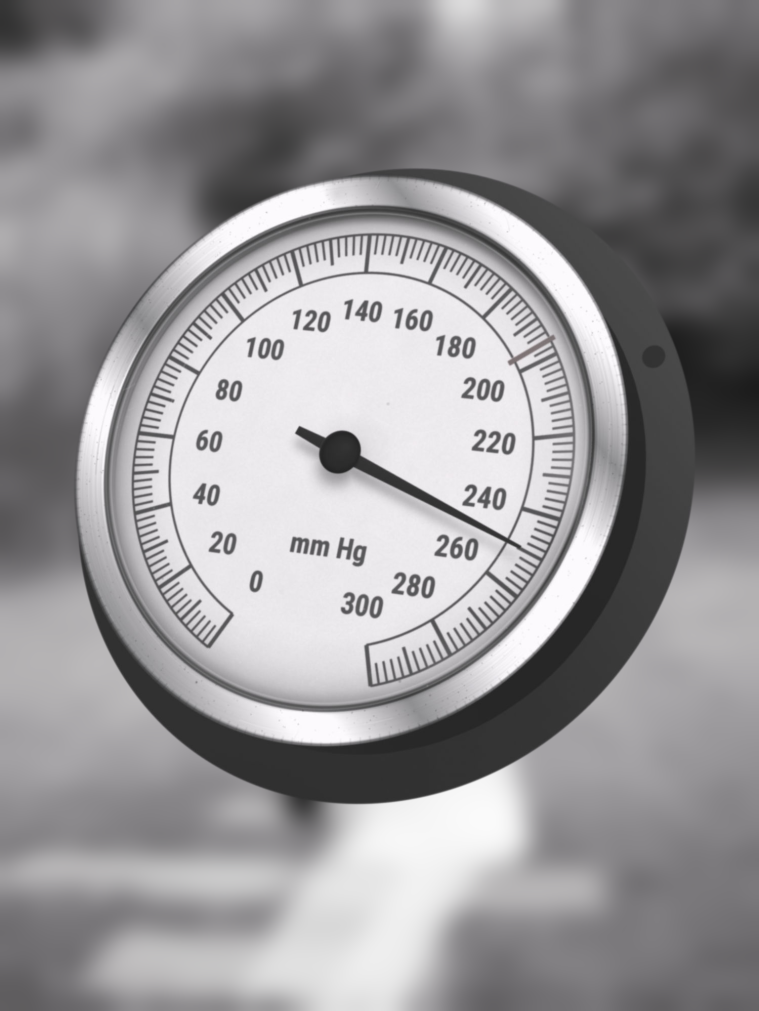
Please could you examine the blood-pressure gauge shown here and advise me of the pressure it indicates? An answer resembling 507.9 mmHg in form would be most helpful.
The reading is 250 mmHg
